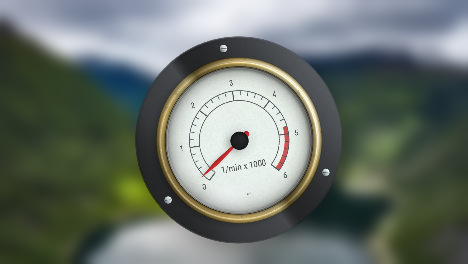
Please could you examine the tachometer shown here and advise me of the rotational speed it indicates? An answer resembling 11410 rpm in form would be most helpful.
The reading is 200 rpm
